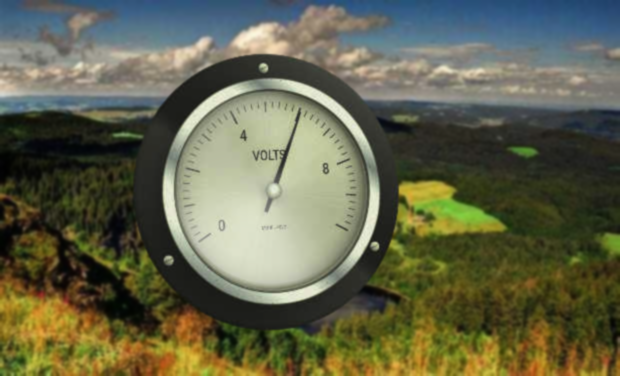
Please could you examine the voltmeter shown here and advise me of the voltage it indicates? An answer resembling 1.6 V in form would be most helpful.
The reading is 6 V
